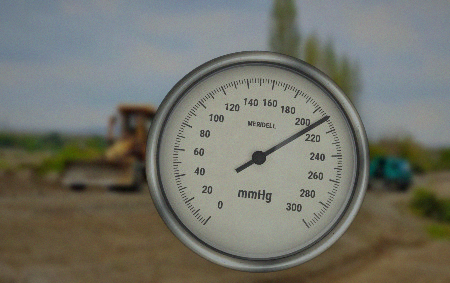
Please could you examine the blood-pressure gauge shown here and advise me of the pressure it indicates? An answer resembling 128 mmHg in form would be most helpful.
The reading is 210 mmHg
